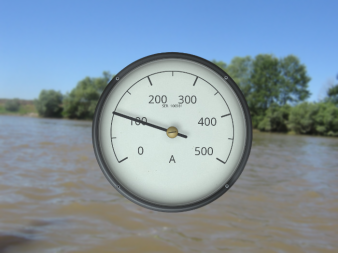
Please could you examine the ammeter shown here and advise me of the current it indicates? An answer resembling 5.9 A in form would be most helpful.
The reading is 100 A
